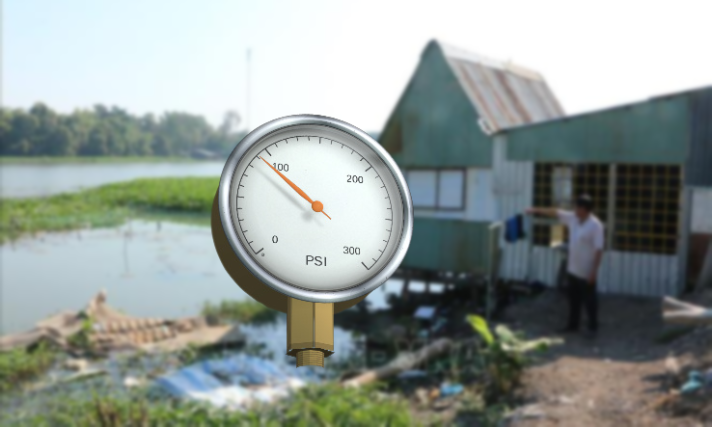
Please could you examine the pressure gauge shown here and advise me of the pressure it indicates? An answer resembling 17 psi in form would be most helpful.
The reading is 90 psi
